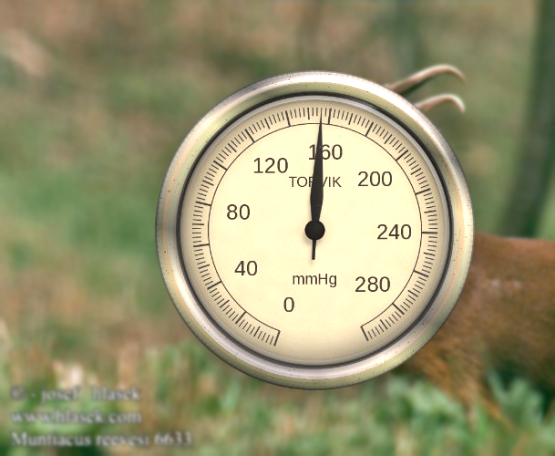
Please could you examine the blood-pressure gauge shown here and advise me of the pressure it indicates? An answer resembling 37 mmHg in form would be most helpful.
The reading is 156 mmHg
